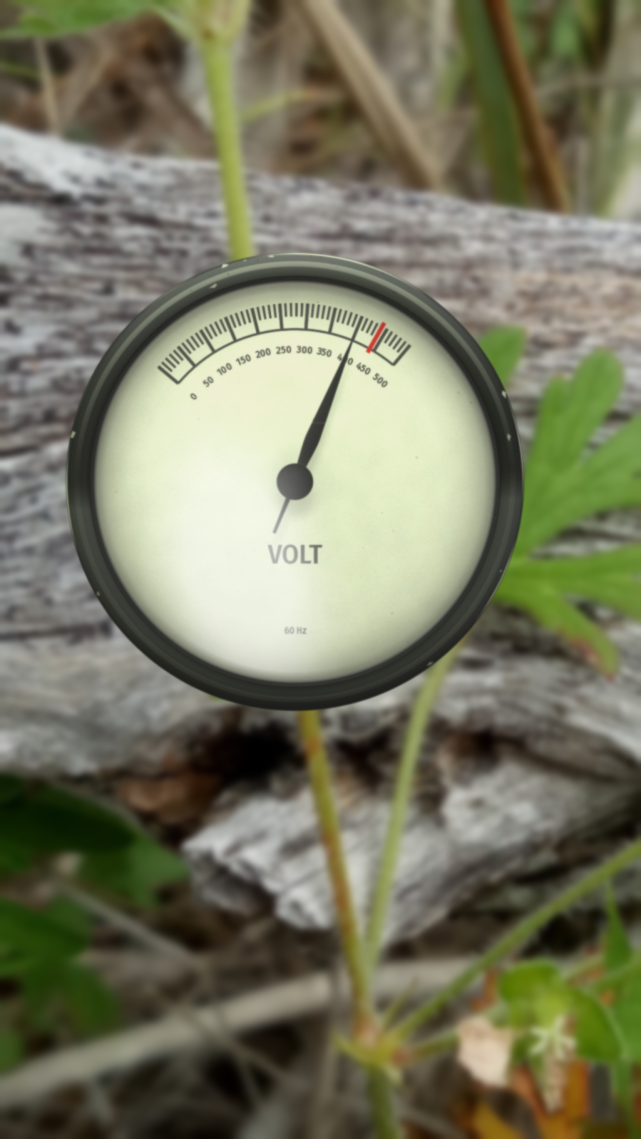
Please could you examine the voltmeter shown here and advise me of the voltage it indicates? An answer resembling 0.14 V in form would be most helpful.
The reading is 400 V
